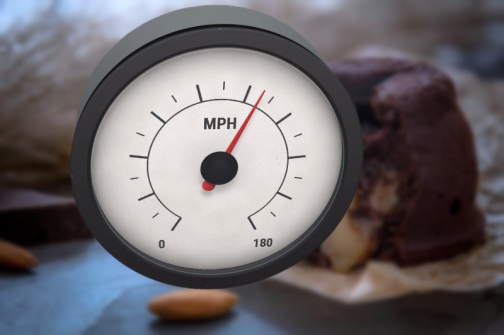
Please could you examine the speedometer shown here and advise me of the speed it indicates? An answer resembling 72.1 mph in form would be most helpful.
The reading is 105 mph
